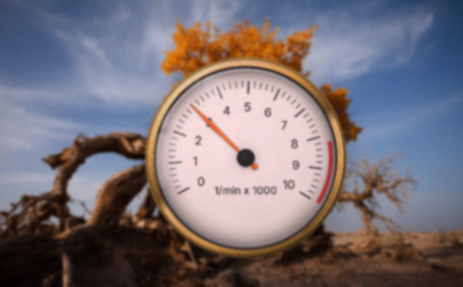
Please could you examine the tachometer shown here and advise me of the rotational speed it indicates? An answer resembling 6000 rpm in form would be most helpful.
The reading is 3000 rpm
